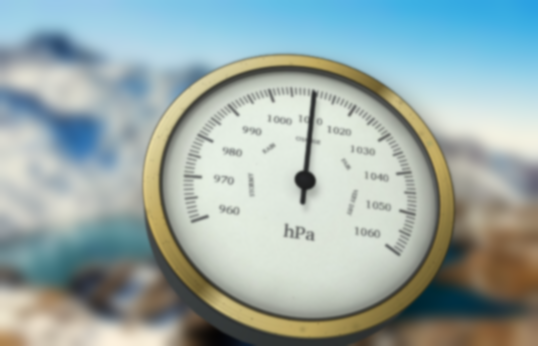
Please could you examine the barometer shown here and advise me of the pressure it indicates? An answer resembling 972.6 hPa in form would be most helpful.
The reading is 1010 hPa
